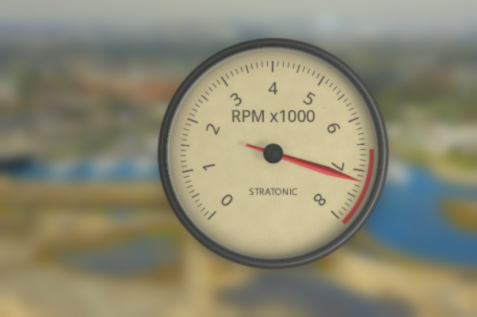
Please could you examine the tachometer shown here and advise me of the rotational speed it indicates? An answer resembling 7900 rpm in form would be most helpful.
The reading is 7200 rpm
